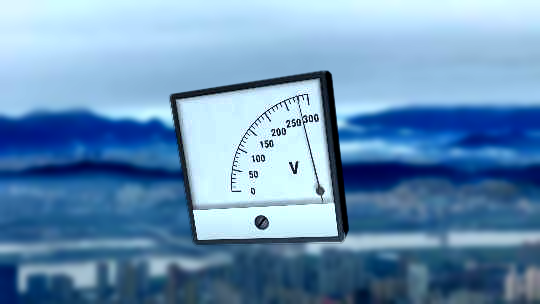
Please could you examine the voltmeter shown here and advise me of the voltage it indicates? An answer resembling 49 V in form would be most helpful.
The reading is 280 V
